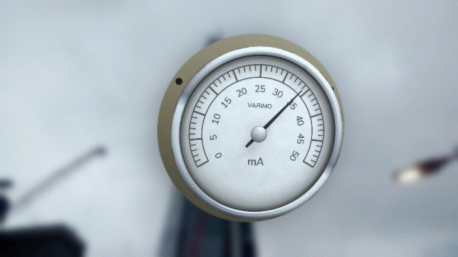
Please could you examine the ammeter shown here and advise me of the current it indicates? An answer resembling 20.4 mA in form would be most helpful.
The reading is 34 mA
